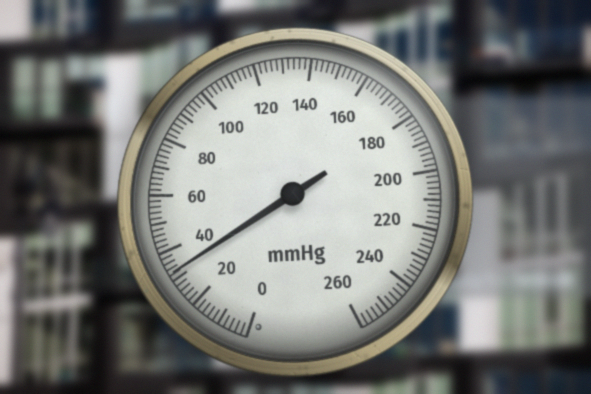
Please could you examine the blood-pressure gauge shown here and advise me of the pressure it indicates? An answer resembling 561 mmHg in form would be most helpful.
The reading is 32 mmHg
